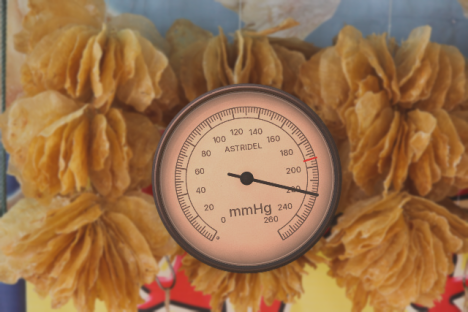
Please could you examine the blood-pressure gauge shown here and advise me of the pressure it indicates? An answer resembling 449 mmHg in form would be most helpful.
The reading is 220 mmHg
